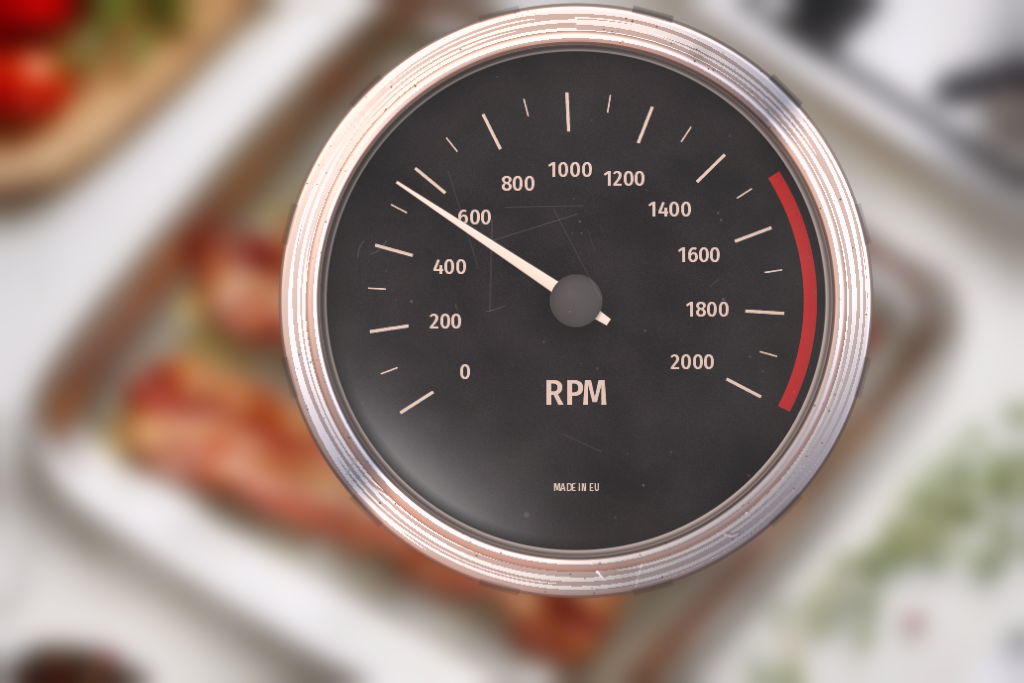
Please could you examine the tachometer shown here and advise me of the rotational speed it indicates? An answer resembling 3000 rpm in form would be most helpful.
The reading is 550 rpm
